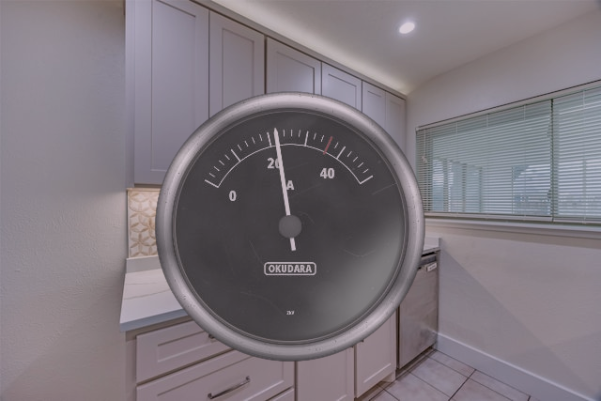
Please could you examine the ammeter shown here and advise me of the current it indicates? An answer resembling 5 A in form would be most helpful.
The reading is 22 A
